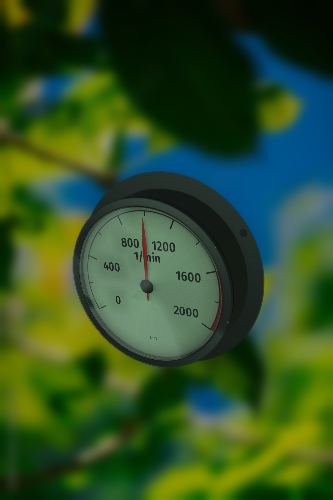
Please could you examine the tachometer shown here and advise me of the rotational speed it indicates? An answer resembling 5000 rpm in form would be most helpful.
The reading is 1000 rpm
